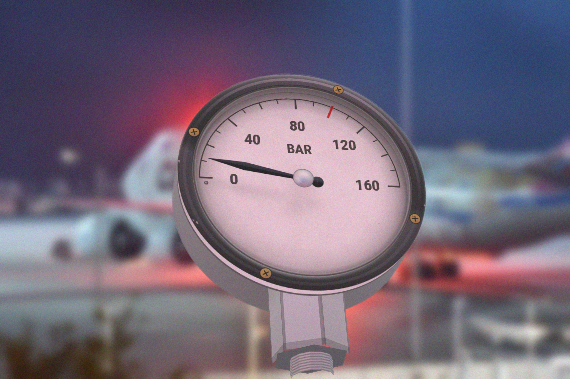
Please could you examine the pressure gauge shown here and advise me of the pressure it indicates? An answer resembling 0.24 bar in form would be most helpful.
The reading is 10 bar
